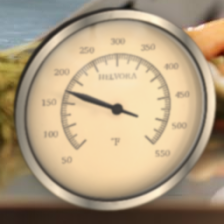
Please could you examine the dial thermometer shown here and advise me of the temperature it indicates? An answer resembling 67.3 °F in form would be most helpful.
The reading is 175 °F
